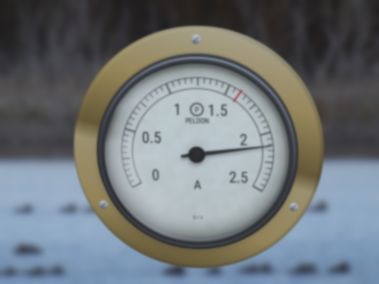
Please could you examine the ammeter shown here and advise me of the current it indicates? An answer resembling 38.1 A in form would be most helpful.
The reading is 2.1 A
